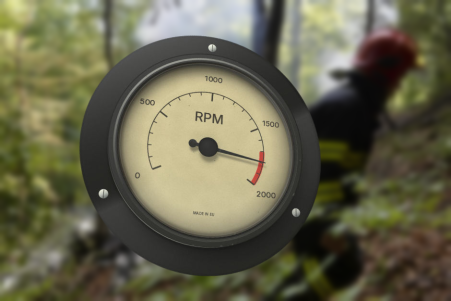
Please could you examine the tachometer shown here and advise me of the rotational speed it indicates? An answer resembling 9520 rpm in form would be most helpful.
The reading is 1800 rpm
